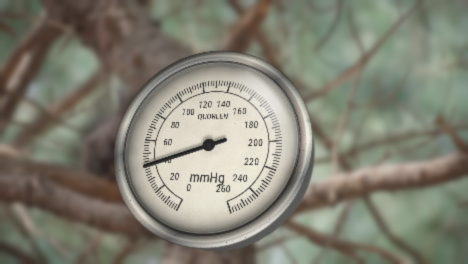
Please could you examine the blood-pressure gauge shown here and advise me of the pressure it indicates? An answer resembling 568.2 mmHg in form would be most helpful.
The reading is 40 mmHg
